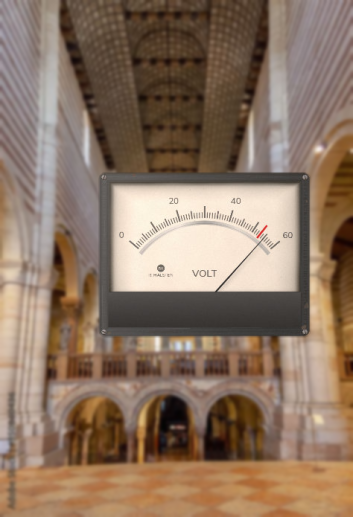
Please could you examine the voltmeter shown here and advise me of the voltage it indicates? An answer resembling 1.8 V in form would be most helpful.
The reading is 55 V
